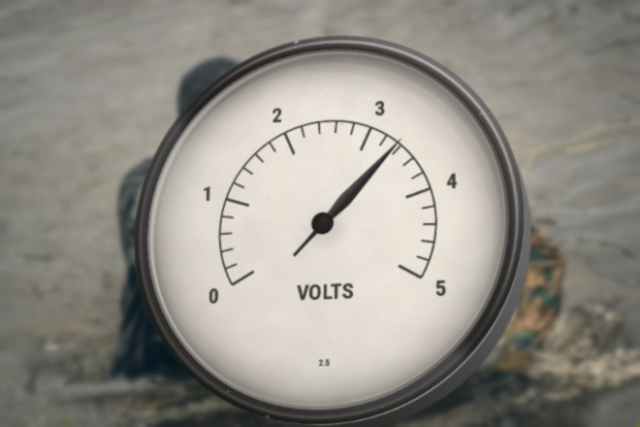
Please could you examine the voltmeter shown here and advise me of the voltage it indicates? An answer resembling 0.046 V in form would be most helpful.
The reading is 3.4 V
